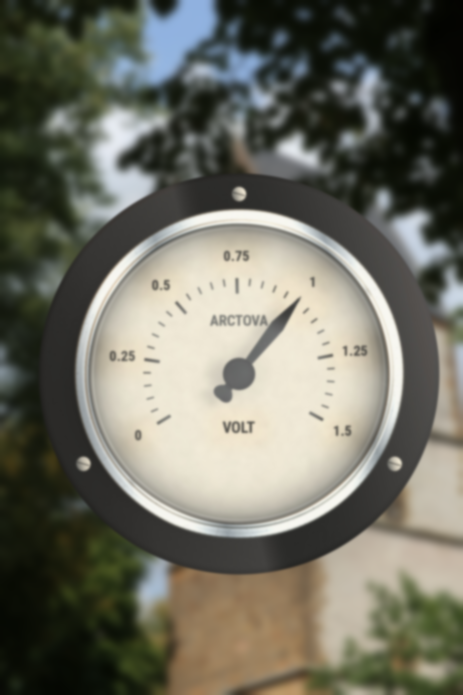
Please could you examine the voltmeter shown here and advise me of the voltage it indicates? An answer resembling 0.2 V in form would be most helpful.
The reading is 1 V
